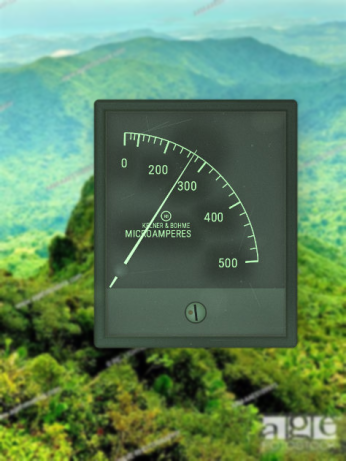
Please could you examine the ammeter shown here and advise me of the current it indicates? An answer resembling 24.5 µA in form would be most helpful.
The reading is 270 µA
